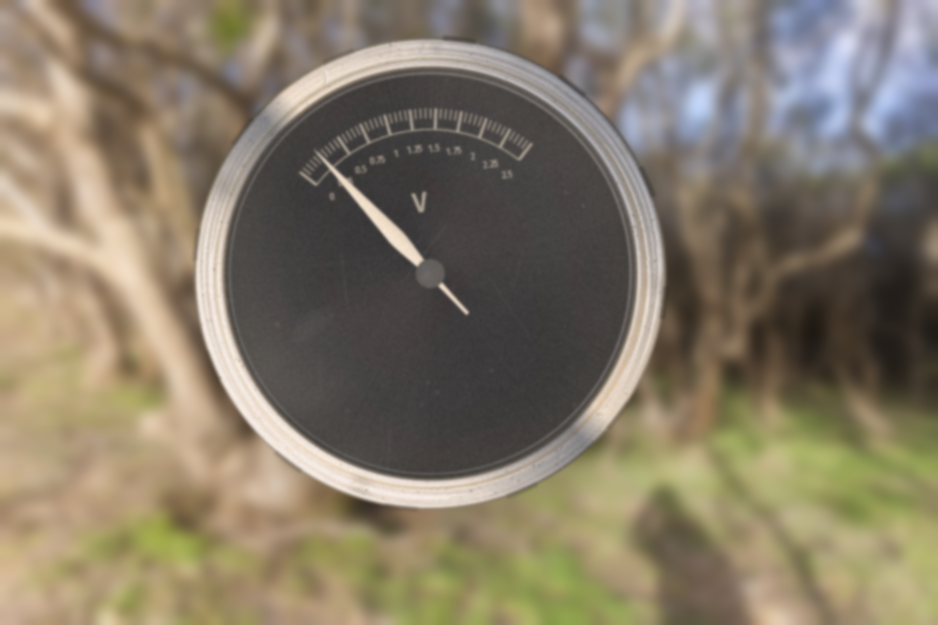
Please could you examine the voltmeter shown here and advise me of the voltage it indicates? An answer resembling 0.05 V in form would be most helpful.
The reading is 0.25 V
